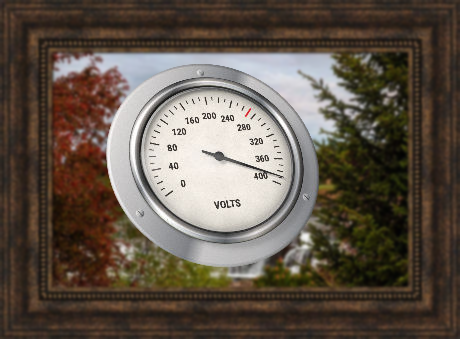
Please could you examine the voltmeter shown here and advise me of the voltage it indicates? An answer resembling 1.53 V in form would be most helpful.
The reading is 390 V
